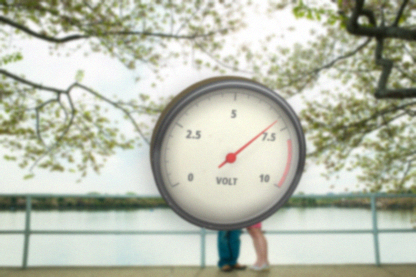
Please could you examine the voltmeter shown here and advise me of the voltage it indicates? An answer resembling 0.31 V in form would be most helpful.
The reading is 7 V
